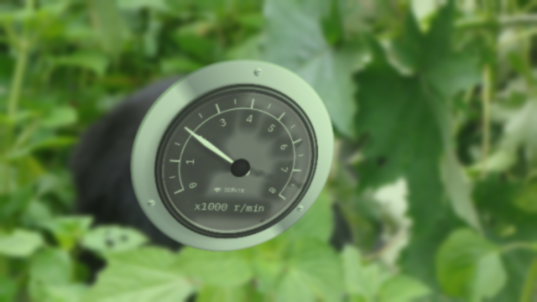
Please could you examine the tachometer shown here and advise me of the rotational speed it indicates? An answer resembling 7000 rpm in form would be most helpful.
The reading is 2000 rpm
